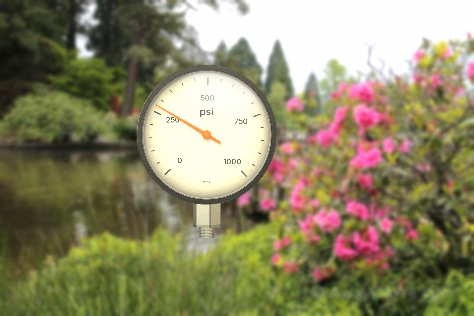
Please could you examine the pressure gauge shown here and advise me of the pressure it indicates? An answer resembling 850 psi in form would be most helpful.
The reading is 275 psi
